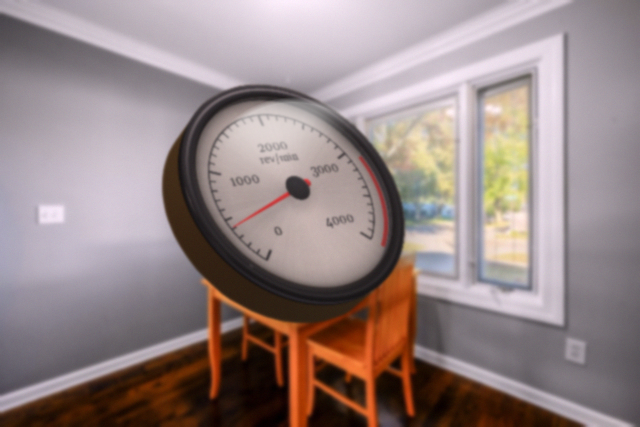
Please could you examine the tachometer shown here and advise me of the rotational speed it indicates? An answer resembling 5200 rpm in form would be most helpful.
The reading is 400 rpm
